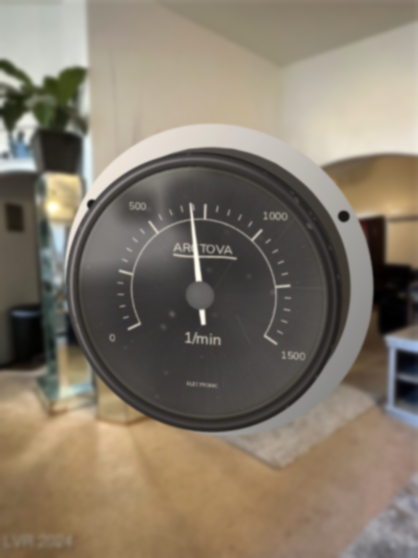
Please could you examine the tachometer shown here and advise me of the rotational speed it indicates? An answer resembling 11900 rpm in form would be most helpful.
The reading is 700 rpm
